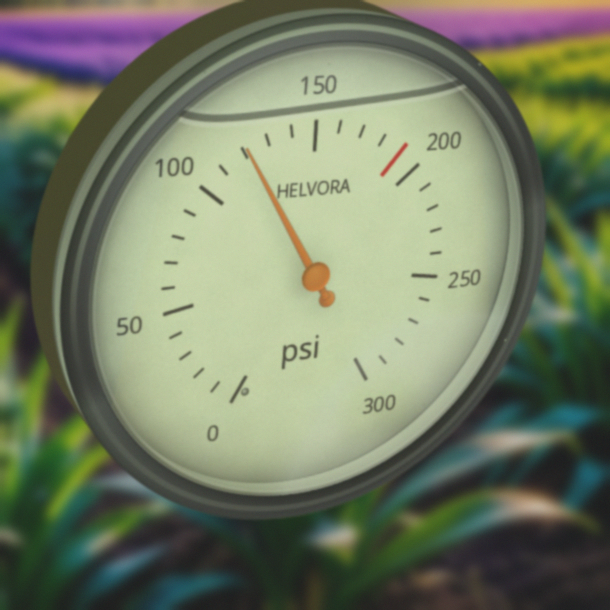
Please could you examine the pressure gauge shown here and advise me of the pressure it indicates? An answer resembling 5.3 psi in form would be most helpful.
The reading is 120 psi
